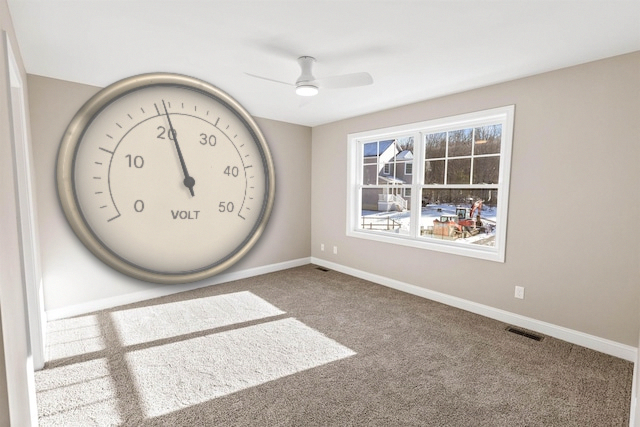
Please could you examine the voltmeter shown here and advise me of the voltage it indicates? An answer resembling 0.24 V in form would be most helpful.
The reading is 21 V
